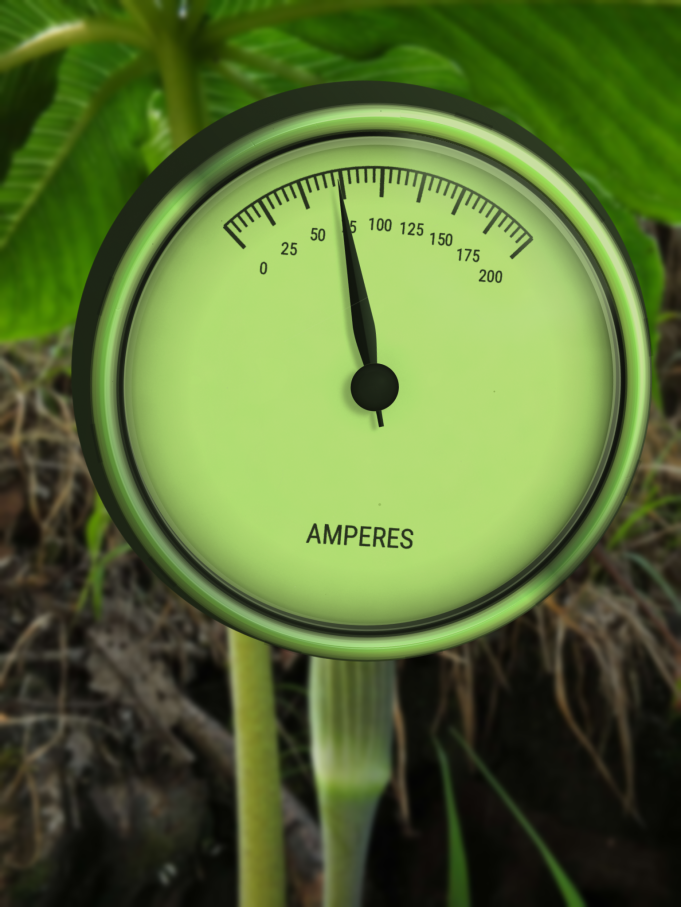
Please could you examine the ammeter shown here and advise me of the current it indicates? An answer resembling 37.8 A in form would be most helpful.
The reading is 72.5 A
